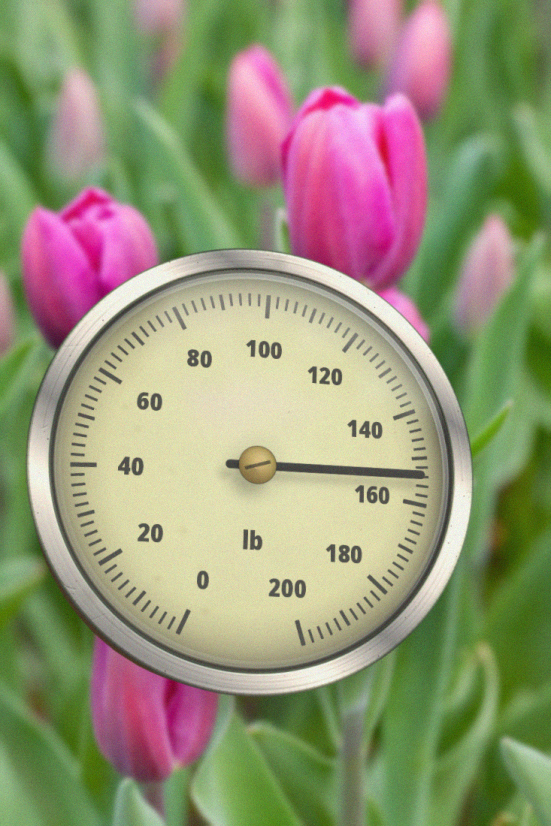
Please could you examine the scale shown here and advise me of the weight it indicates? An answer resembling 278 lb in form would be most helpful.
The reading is 154 lb
